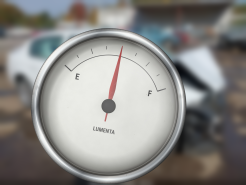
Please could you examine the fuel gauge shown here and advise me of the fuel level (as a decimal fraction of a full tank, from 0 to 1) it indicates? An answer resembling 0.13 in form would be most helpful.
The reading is 0.5
